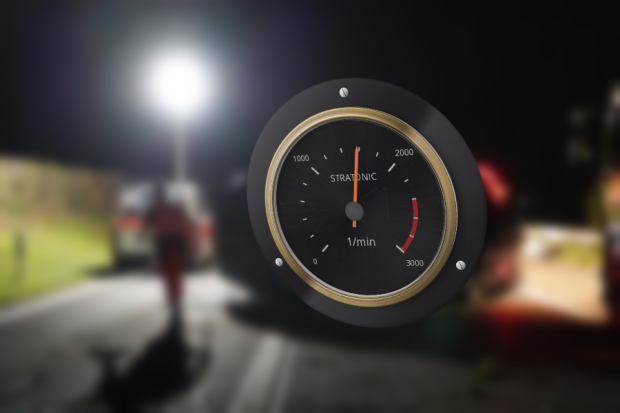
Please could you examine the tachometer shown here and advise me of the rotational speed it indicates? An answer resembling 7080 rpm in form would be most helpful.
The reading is 1600 rpm
